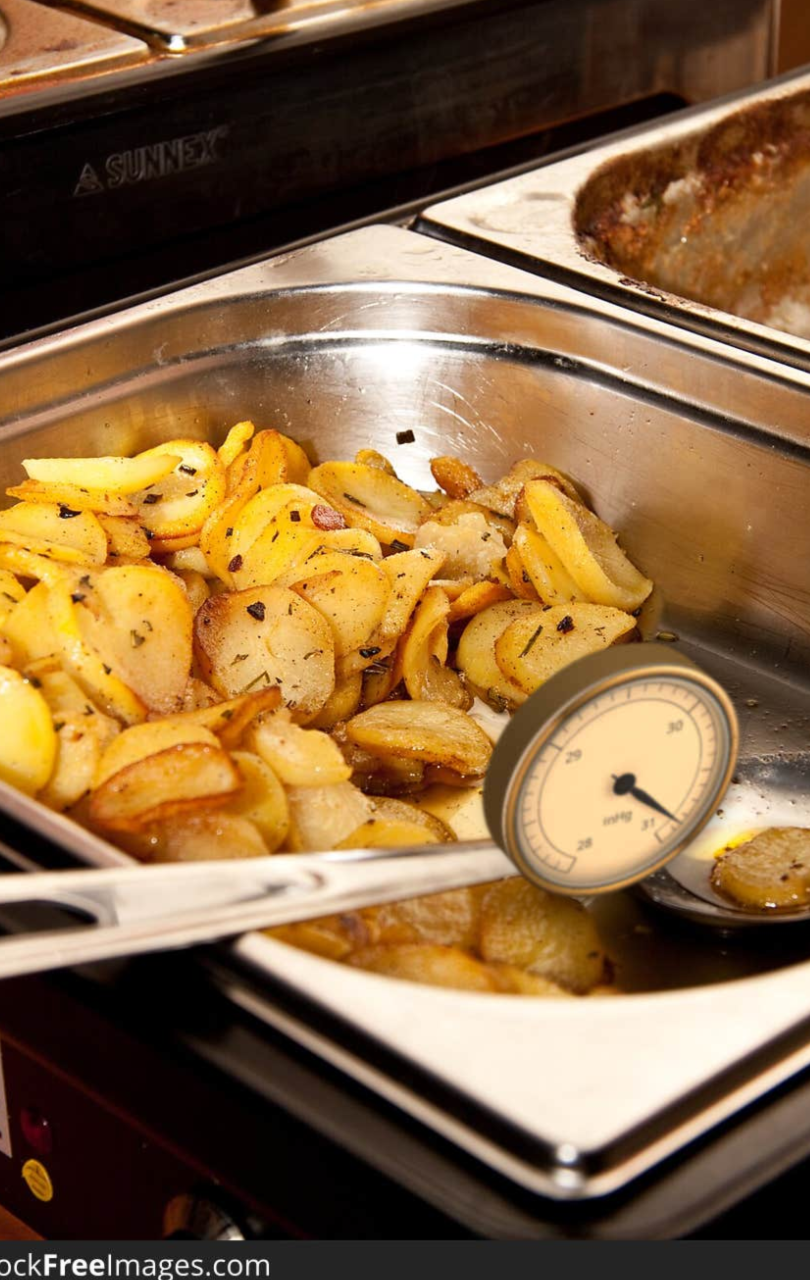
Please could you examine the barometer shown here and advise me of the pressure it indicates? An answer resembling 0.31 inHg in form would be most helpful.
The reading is 30.85 inHg
